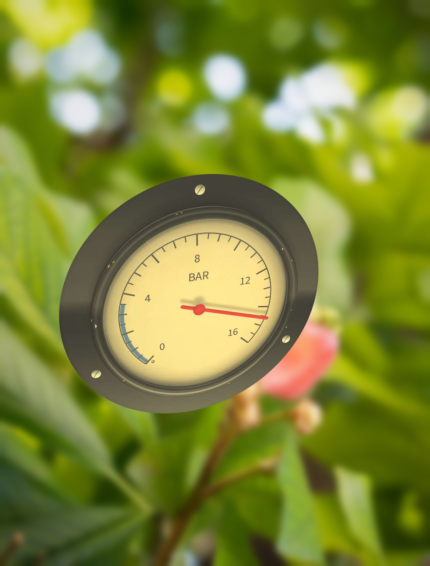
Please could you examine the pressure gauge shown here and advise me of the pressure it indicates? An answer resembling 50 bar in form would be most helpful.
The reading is 14.5 bar
